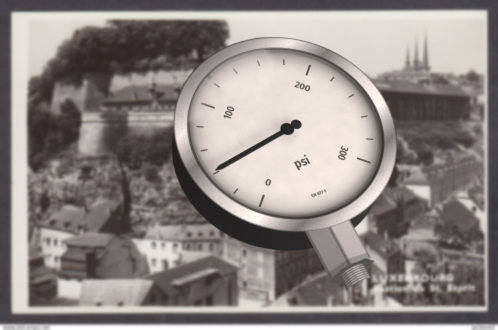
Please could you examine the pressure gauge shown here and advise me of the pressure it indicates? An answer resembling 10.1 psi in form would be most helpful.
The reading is 40 psi
